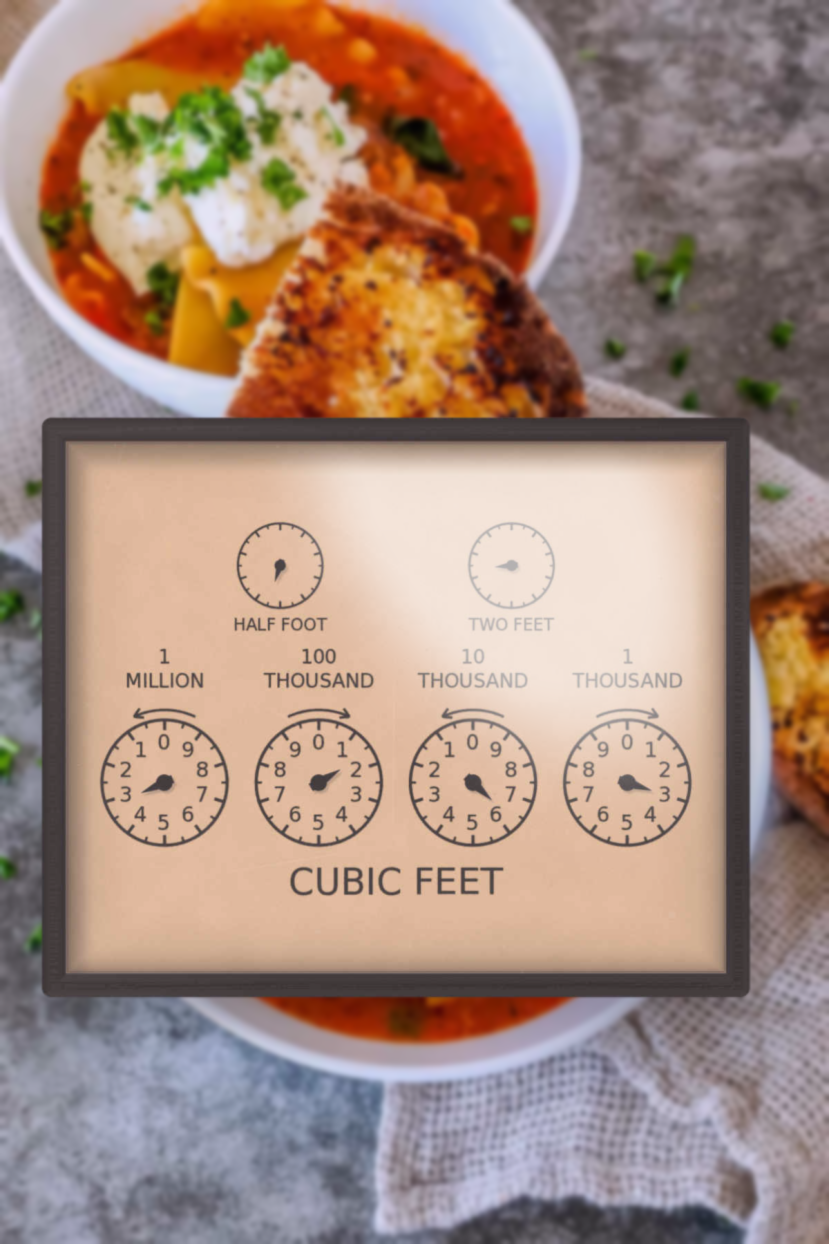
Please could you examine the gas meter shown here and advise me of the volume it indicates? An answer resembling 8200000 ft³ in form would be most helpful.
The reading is 316300 ft³
